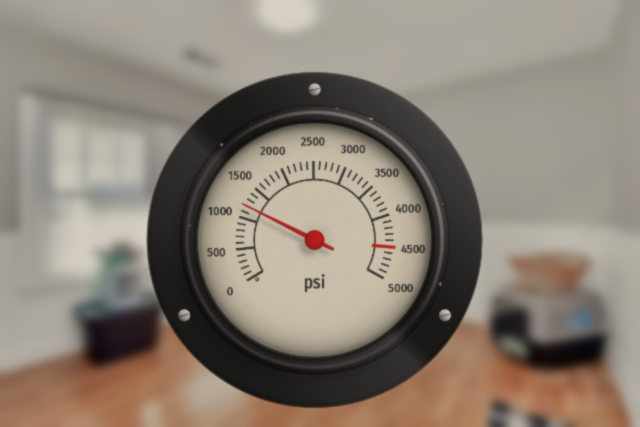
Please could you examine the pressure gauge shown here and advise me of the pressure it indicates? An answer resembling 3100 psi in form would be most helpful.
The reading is 1200 psi
